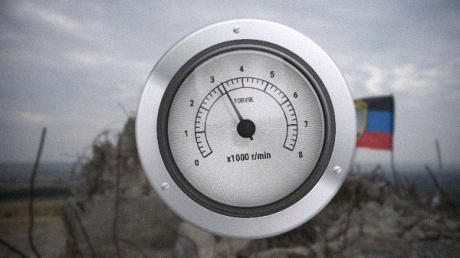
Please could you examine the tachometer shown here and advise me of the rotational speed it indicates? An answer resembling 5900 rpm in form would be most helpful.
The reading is 3200 rpm
